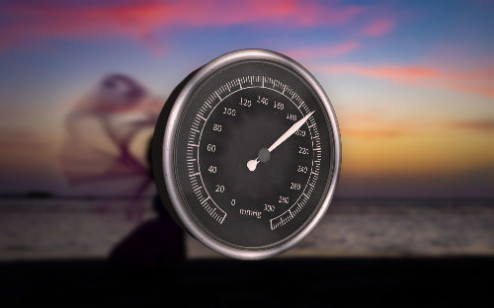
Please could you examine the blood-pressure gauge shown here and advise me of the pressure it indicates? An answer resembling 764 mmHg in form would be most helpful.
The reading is 190 mmHg
